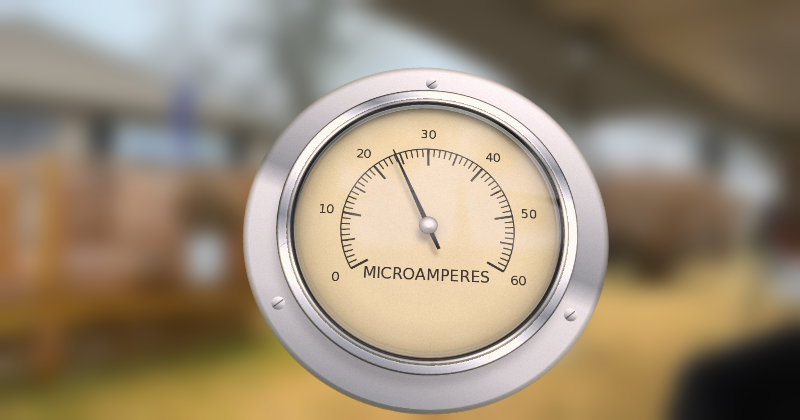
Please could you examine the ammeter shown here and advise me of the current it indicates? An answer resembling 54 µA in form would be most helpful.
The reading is 24 µA
